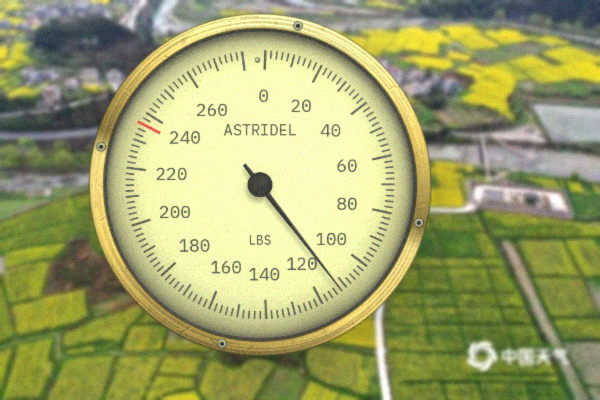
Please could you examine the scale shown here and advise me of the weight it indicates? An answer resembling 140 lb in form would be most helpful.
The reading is 112 lb
